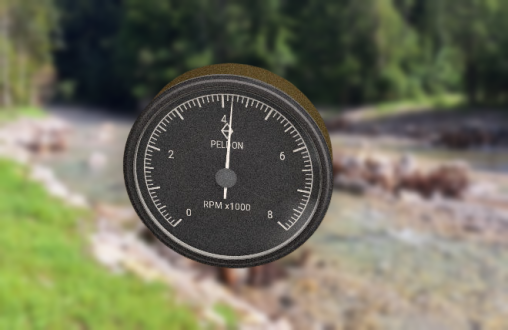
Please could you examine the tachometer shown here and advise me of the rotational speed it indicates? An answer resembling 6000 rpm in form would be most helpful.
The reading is 4200 rpm
